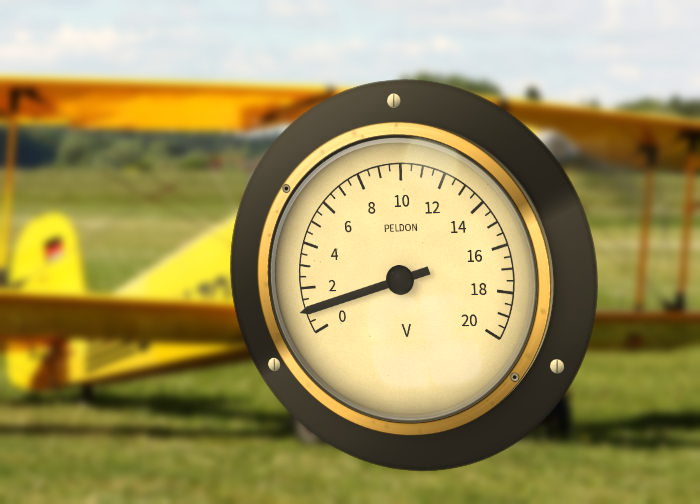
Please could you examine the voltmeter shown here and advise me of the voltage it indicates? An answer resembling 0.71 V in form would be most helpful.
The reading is 1 V
